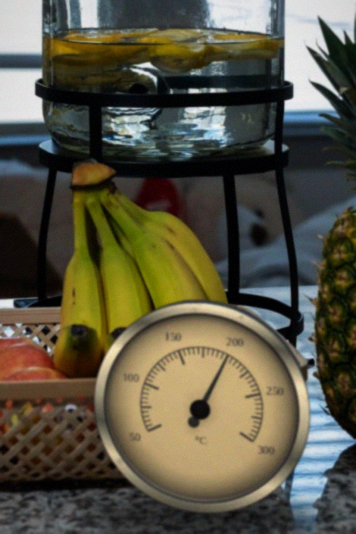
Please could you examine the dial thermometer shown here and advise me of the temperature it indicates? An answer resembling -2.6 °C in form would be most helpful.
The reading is 200 °C
